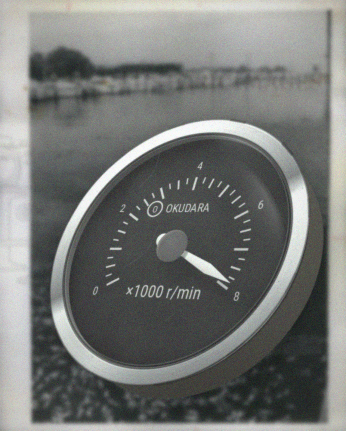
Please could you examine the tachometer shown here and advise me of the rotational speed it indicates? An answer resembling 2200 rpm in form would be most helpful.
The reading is 7875 rpm
